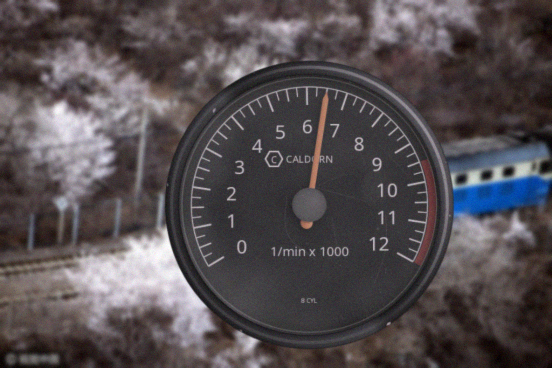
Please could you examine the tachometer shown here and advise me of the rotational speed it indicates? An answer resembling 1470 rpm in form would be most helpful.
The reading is 6500 rpm
